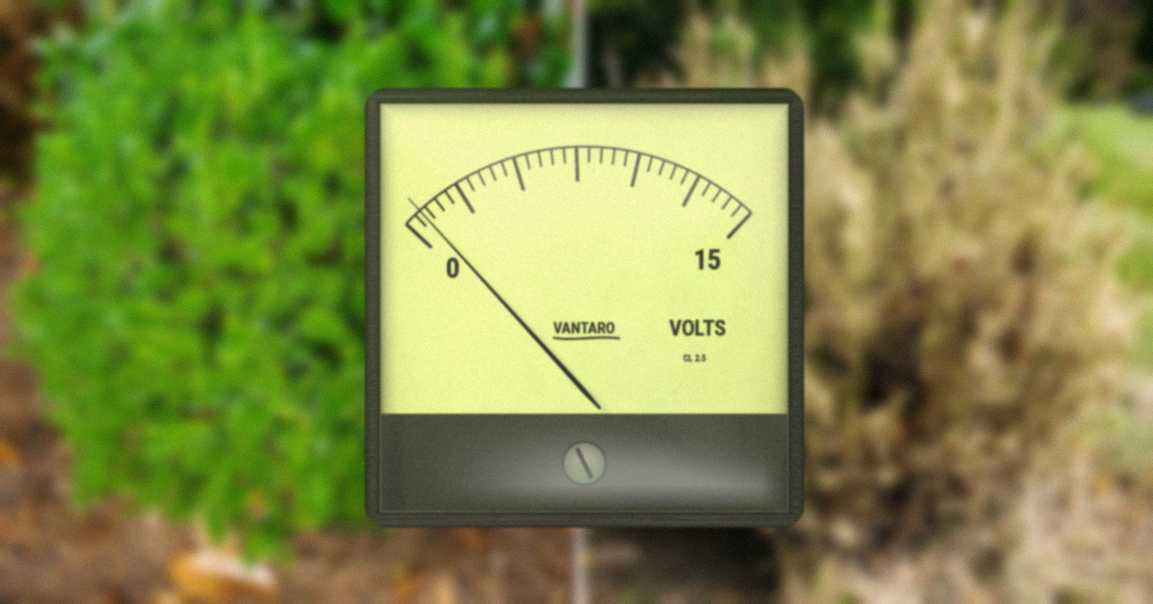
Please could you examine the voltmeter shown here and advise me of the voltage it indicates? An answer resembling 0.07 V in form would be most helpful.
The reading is 0.75 V
